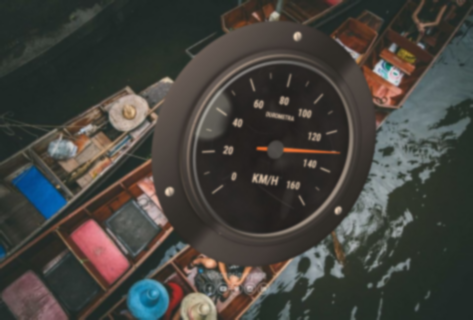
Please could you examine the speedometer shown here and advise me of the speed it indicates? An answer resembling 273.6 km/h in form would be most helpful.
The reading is 130 km/h
